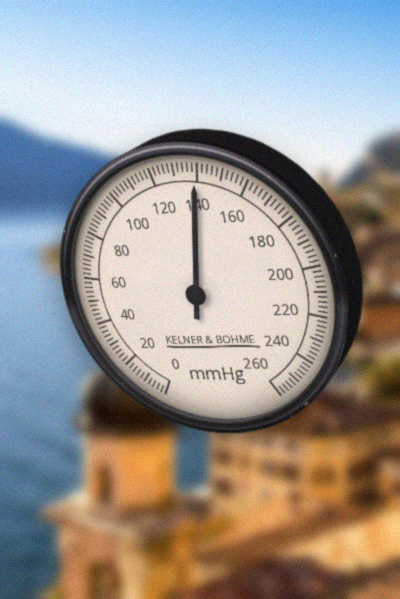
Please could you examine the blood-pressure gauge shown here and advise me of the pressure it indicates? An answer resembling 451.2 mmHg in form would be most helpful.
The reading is 140 mmHg
